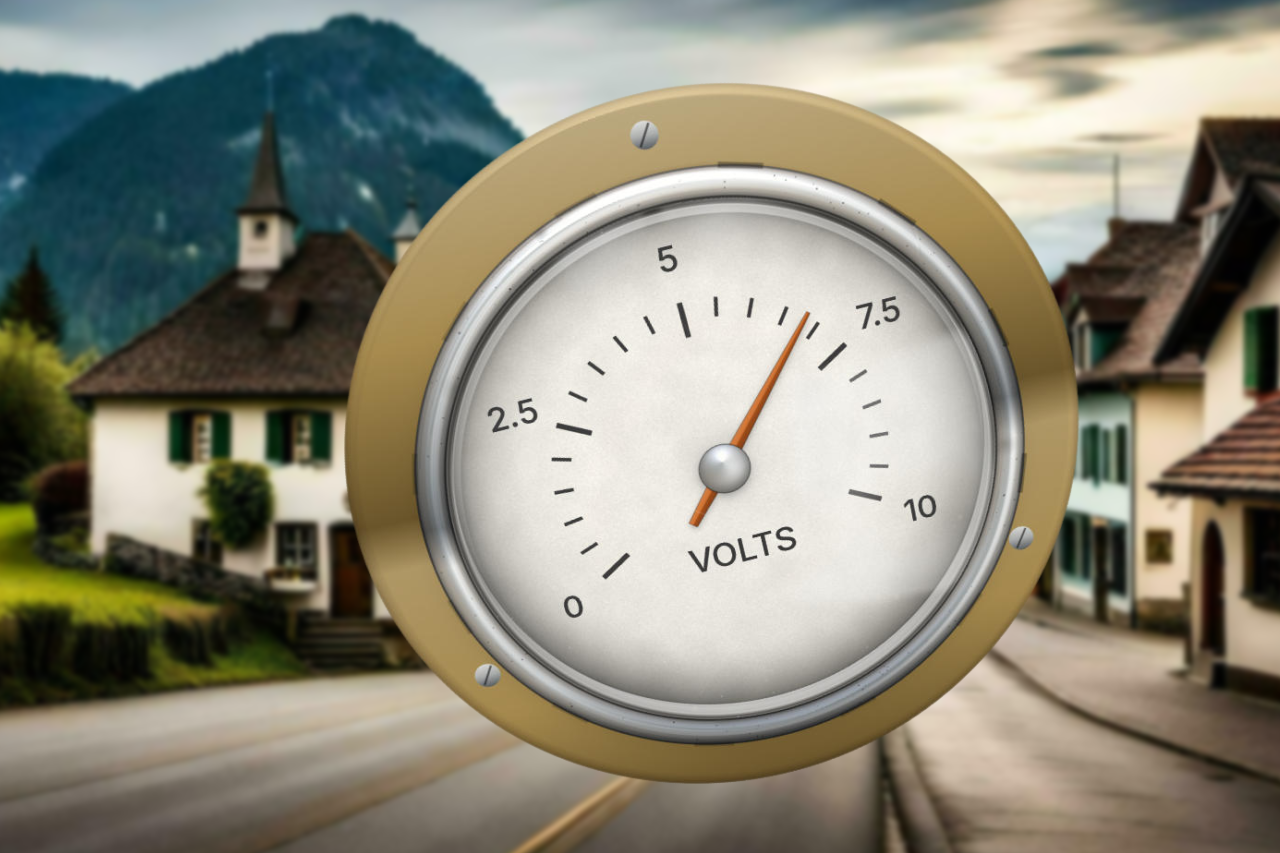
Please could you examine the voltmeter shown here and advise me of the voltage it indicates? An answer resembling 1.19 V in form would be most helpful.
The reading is 6.75 V
